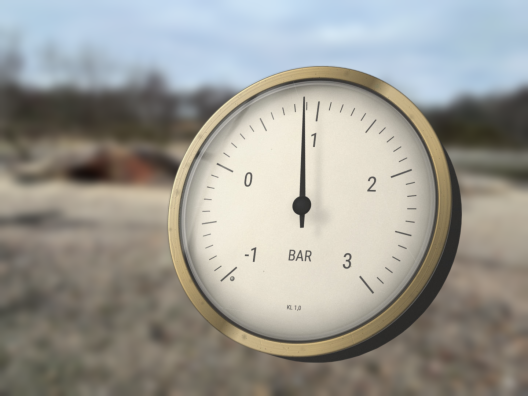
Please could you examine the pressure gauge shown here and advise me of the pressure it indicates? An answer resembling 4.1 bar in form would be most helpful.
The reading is 0.9 bar
